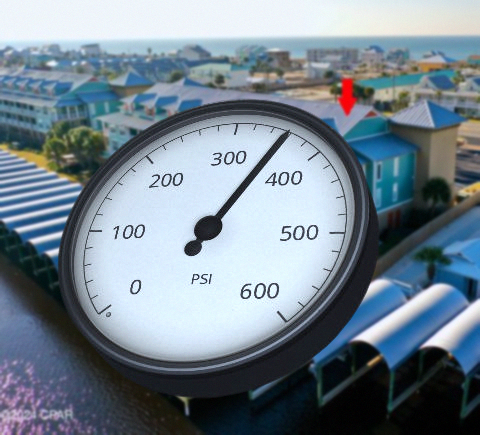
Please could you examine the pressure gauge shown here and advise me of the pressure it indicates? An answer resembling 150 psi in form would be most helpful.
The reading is 360 psi
